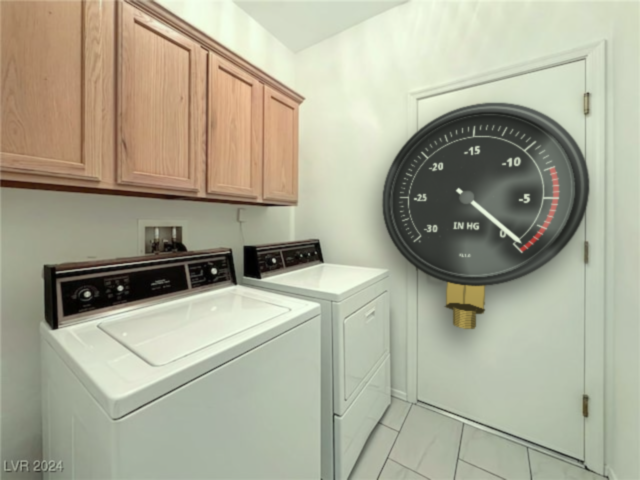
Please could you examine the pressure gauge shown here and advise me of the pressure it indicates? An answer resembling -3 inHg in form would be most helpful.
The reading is -0.5 inHg
